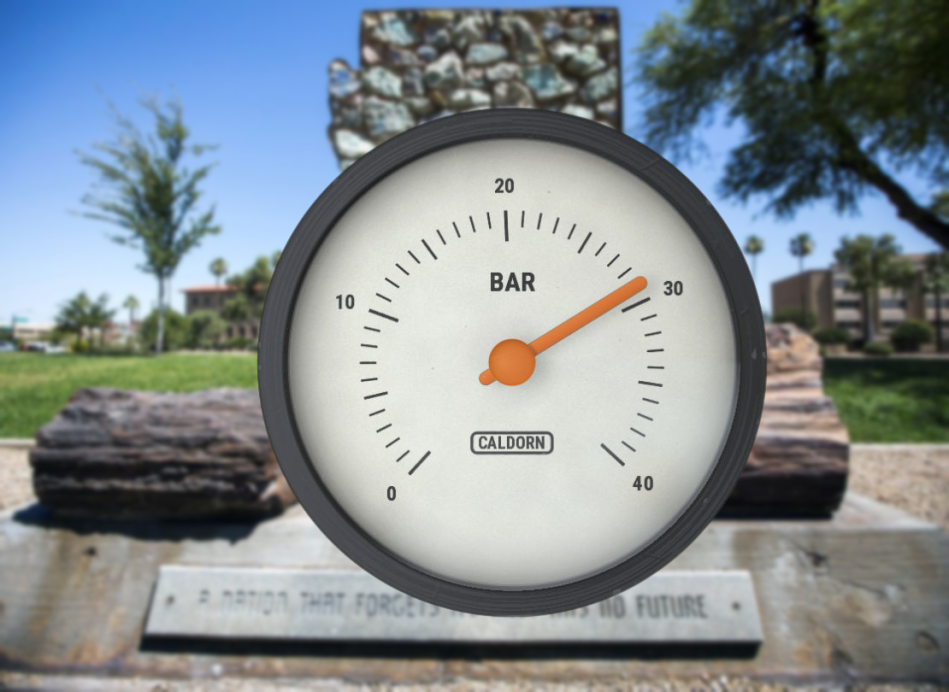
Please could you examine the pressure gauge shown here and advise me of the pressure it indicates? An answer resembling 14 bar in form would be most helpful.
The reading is 29 bar
